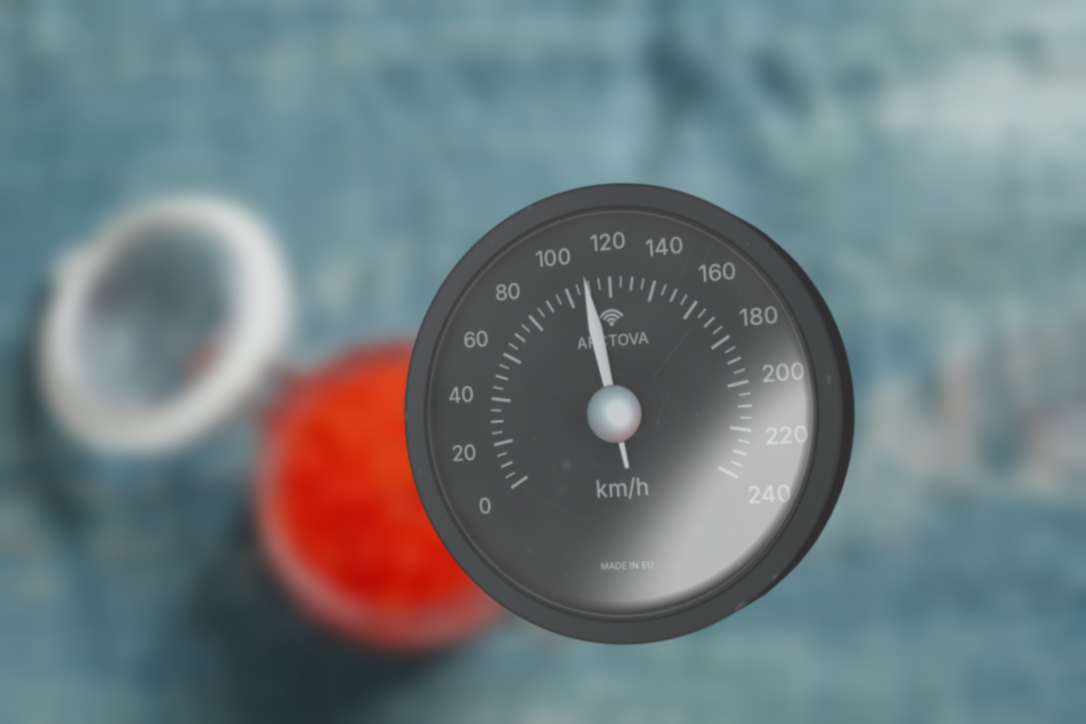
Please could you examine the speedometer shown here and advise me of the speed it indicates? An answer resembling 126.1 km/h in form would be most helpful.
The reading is 110 km/h
